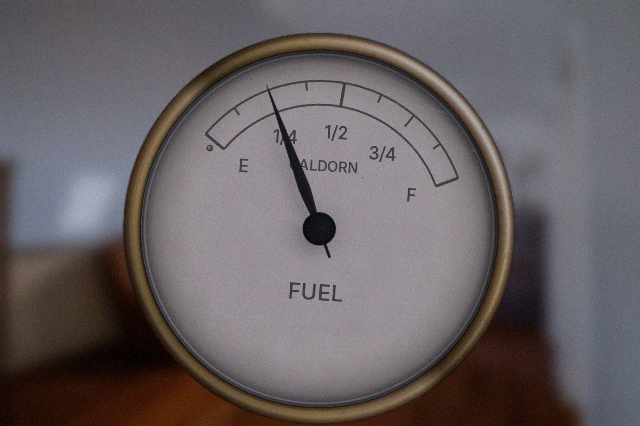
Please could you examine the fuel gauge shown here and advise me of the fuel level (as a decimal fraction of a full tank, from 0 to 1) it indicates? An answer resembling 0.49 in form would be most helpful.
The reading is 0.25
